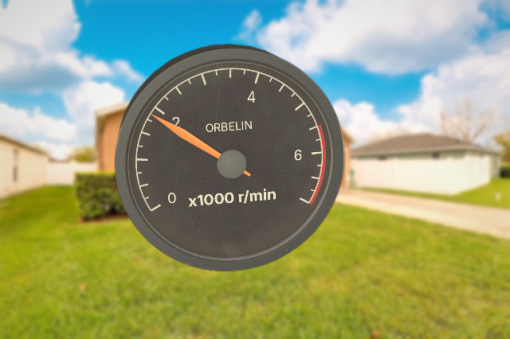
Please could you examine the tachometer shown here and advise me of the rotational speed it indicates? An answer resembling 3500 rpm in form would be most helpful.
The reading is 1875 rpm
